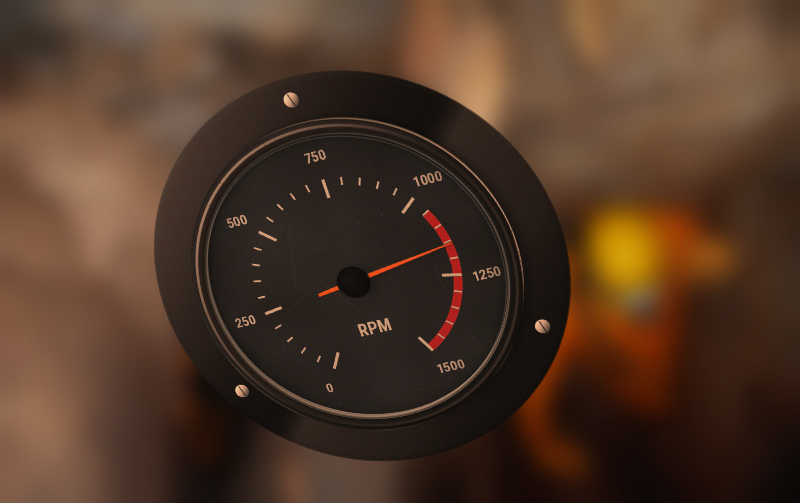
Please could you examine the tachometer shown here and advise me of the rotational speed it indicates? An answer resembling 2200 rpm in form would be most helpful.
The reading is 1150 rpm
